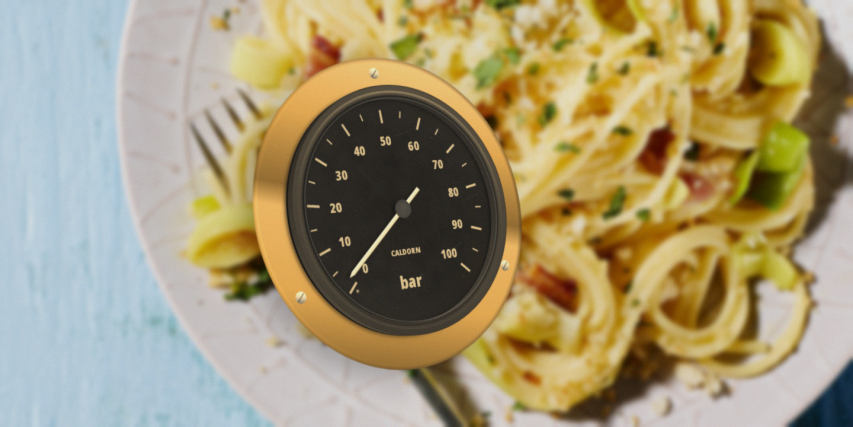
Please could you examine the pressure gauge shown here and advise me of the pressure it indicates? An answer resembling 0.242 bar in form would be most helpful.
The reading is 2.5 bar
